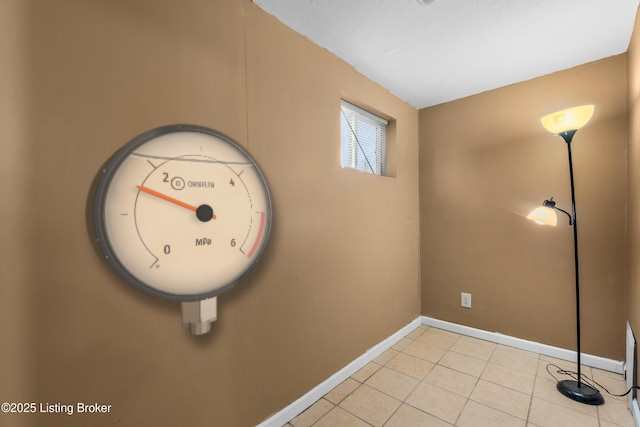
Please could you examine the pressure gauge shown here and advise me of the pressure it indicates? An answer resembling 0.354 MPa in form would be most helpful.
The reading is 1.5 MPa
